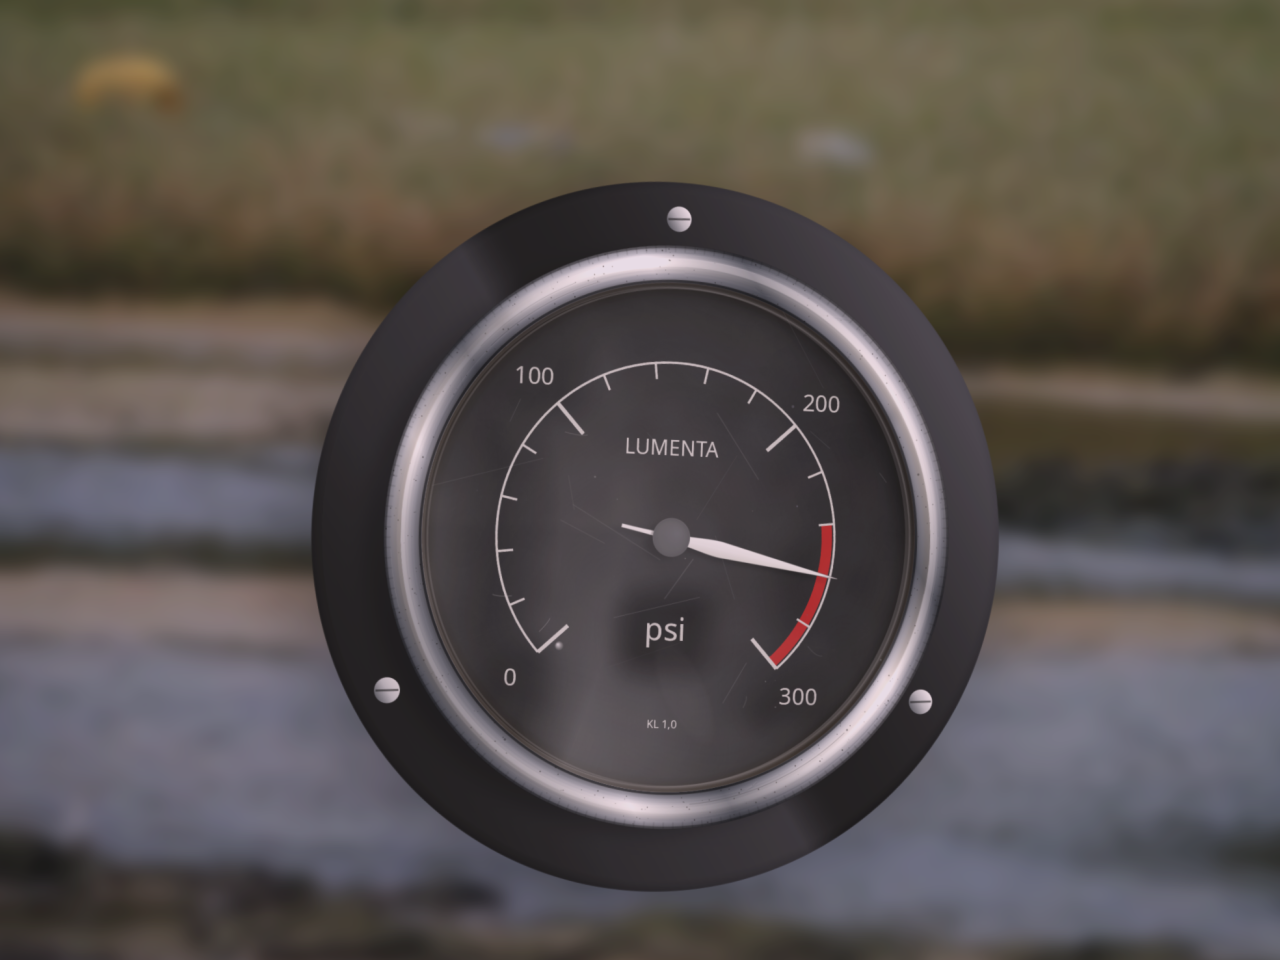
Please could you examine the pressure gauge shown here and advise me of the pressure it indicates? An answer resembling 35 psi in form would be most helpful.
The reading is 260 psi
